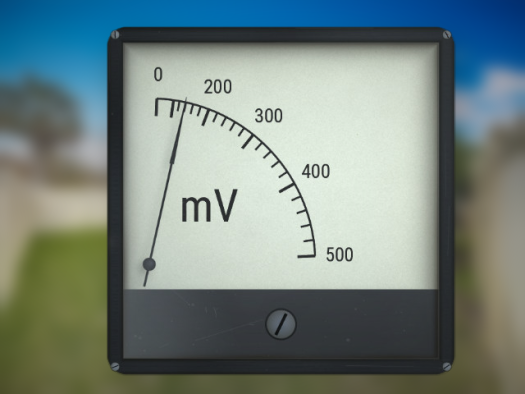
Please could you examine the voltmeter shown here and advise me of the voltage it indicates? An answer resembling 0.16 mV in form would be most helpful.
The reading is 140 mV
